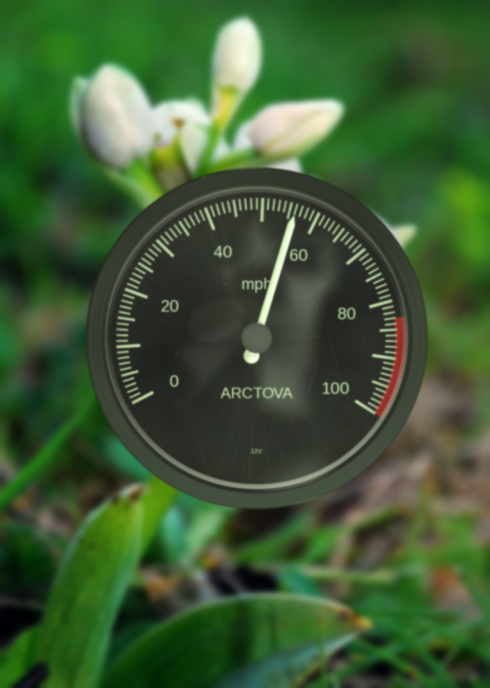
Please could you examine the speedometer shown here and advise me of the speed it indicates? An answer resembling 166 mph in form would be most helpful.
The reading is 56 mph
